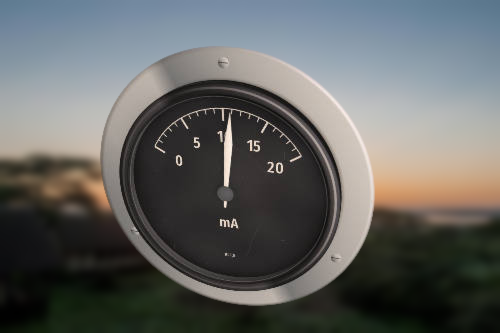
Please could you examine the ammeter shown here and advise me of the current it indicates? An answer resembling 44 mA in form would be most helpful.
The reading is 11 mA
